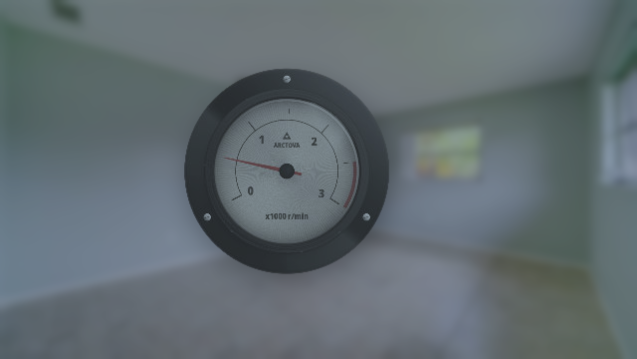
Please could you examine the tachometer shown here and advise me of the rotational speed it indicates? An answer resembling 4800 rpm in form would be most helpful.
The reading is 500 rpm
